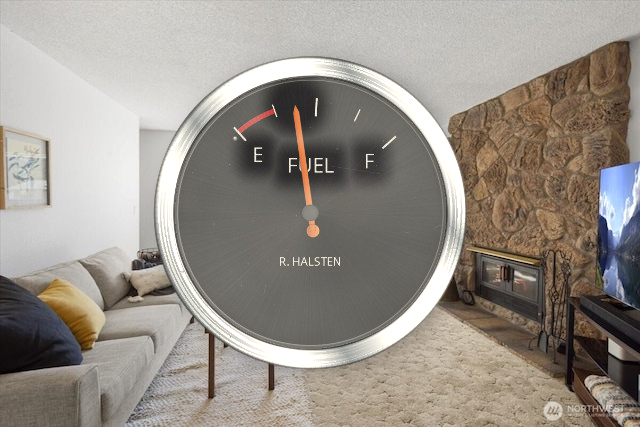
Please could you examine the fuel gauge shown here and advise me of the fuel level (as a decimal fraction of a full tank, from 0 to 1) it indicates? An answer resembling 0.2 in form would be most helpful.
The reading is 0.375
